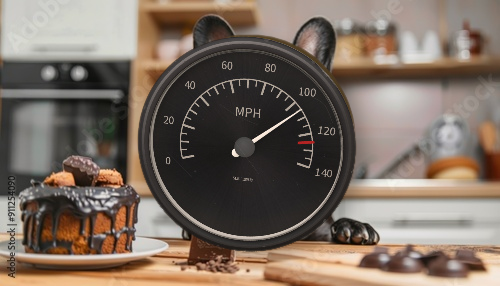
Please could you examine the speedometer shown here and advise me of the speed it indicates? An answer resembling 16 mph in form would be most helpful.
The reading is 105 mph
